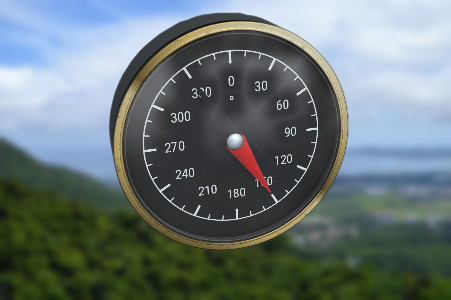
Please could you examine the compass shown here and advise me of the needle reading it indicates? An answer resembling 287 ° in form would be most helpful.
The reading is 150 °
